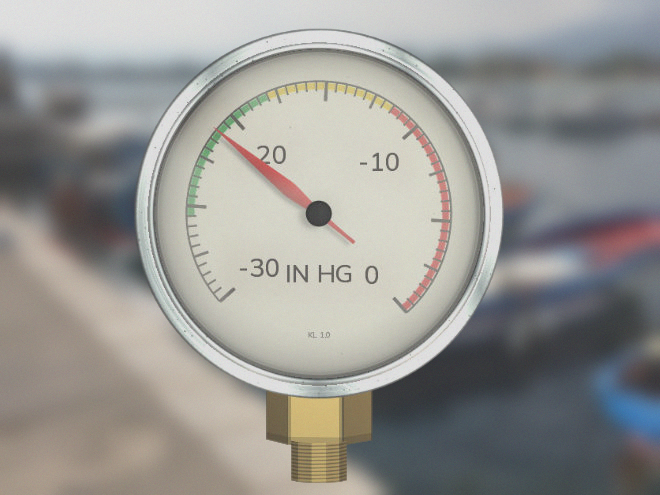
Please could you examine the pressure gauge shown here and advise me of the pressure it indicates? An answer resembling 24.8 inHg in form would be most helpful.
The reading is -21 inHg
